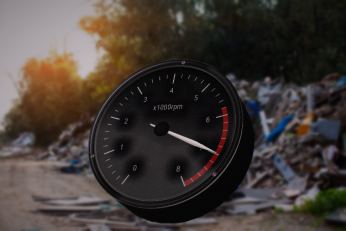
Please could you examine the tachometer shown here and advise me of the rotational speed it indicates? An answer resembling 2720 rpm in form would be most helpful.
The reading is 7000 rpm
